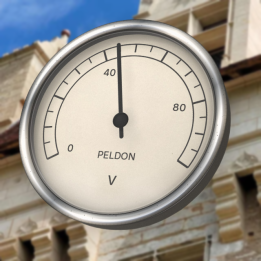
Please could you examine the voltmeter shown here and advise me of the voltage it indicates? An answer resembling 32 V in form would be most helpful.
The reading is 45 V
